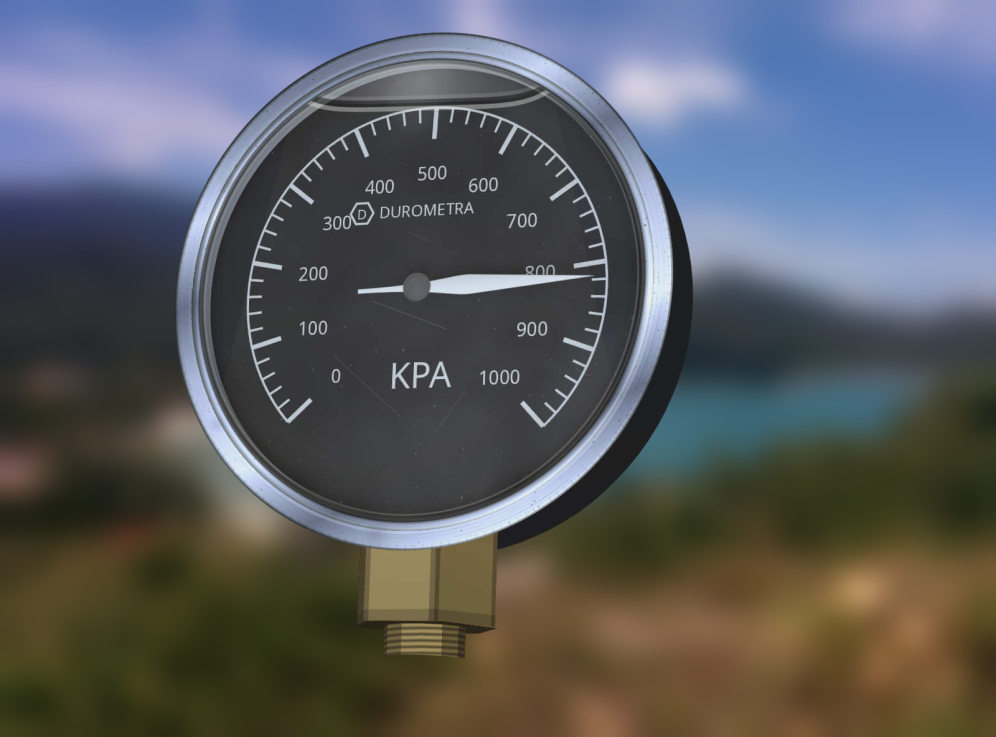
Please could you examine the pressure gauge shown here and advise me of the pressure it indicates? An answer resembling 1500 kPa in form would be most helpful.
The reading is 820 kPa
